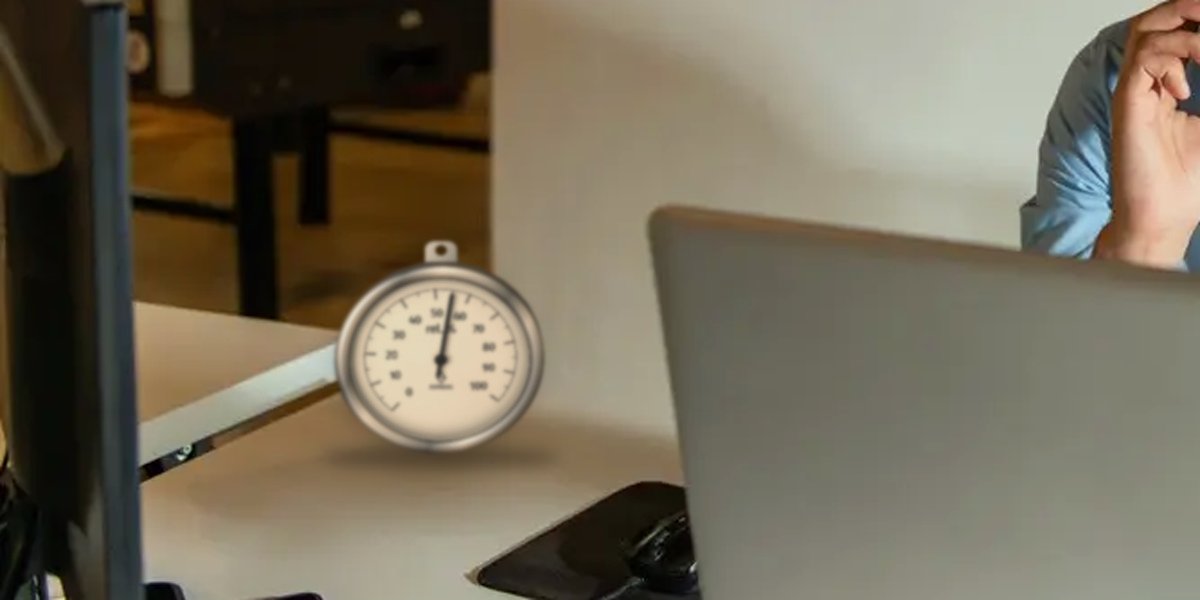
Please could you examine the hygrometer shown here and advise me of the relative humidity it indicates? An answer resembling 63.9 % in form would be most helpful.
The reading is 55 %
